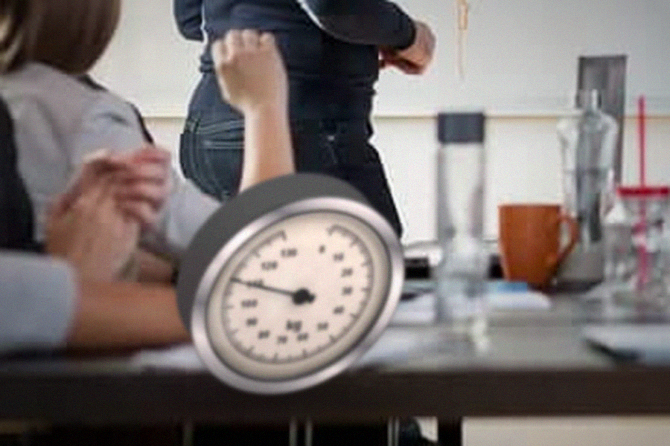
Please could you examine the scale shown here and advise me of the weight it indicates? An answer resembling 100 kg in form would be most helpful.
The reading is 110 kg
